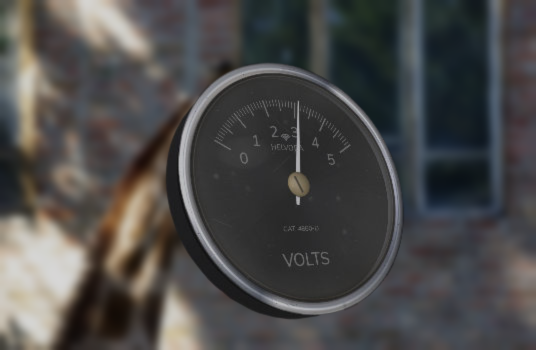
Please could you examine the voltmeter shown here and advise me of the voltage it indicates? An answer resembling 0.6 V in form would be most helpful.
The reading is 3 V
